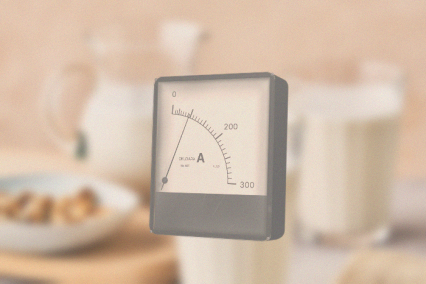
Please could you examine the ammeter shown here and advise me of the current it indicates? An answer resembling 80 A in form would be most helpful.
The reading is 100 A
